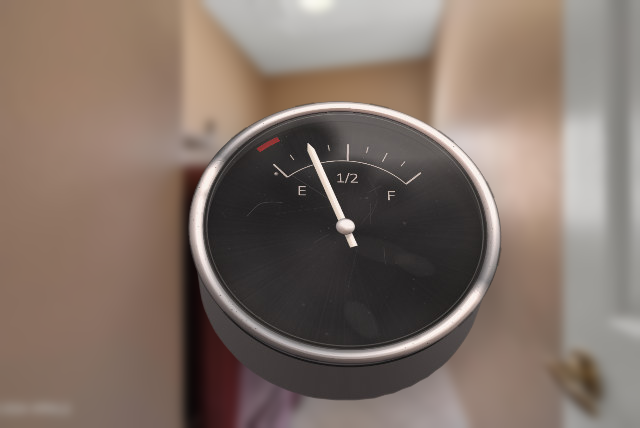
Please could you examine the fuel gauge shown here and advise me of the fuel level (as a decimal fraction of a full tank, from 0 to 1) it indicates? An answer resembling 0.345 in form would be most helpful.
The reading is 0.25
